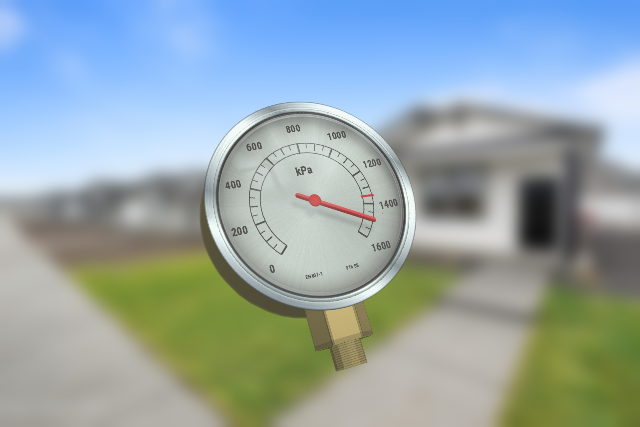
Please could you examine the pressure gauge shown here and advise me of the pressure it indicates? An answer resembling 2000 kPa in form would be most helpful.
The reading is 1500 kPa
